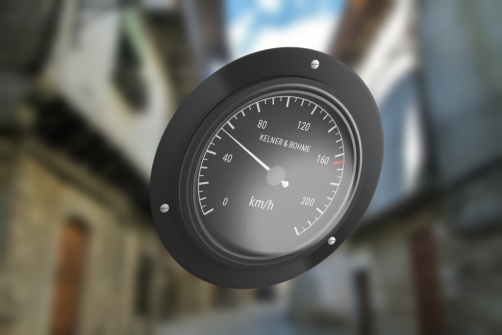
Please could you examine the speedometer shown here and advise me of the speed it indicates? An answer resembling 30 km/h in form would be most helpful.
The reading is 55 km/h
